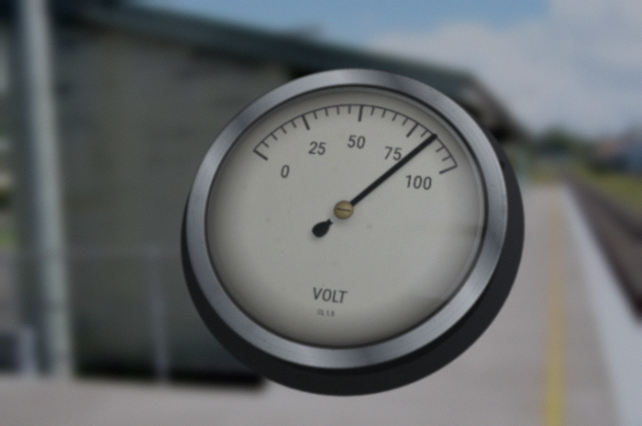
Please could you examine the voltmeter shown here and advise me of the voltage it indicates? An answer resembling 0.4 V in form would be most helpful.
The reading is 85 V
